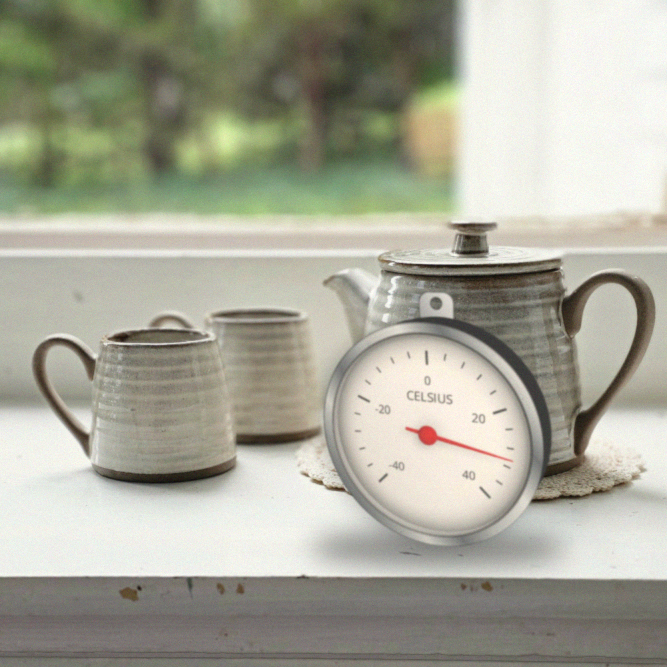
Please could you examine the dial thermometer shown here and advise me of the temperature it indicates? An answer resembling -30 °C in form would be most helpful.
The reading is 30 °C
